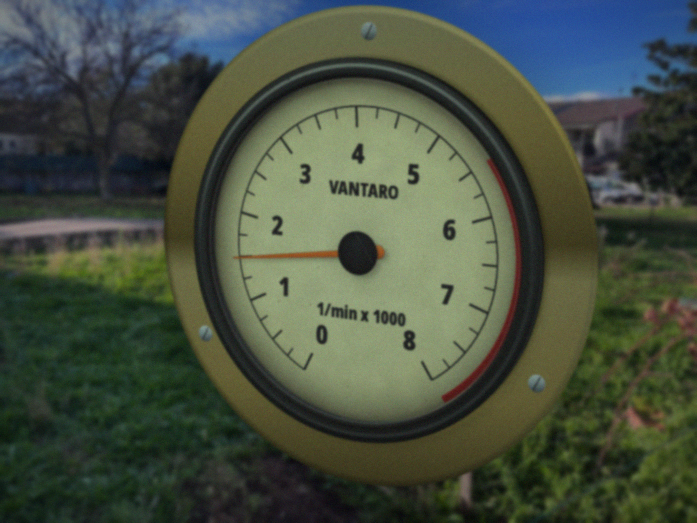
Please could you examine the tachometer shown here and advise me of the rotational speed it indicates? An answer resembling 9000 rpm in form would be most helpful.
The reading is 1500 rpm
